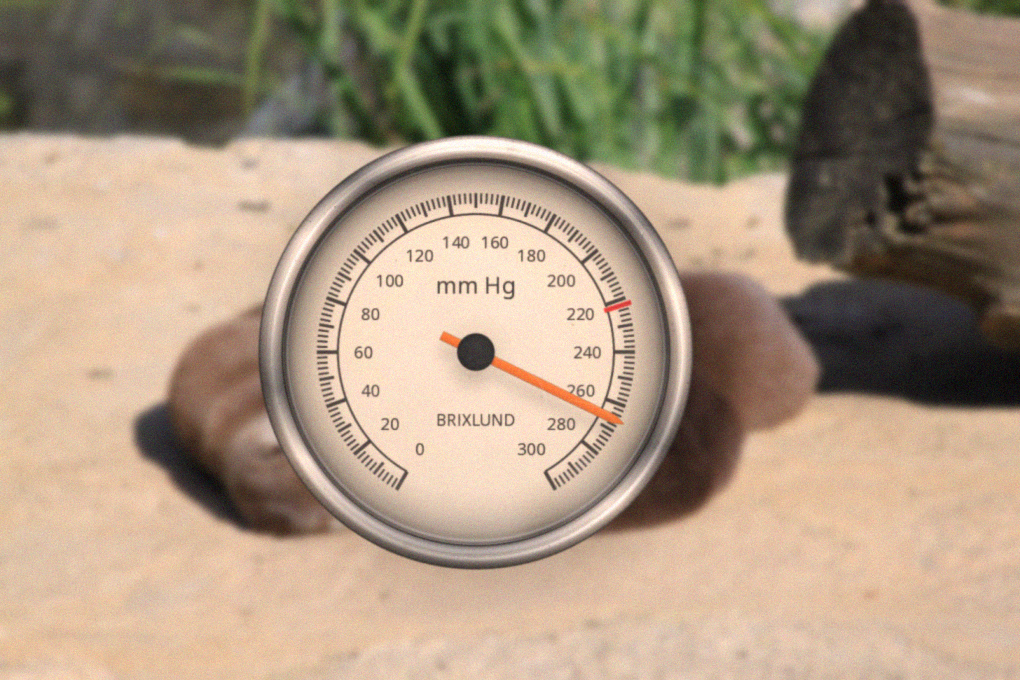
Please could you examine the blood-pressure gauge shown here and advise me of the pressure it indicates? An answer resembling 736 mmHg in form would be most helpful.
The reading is 266 mmHg
